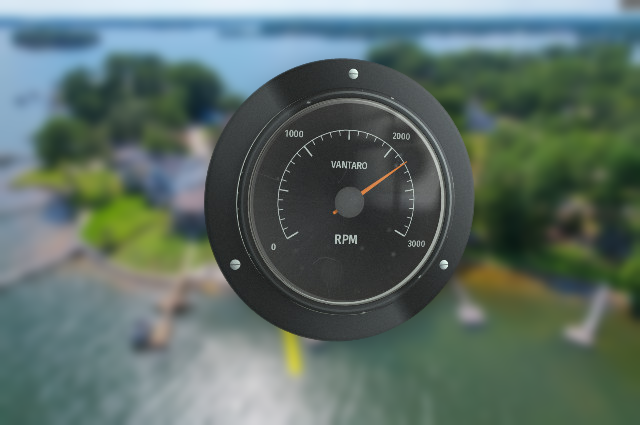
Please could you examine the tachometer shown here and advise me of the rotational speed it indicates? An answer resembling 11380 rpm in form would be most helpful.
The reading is 2200 rpm
